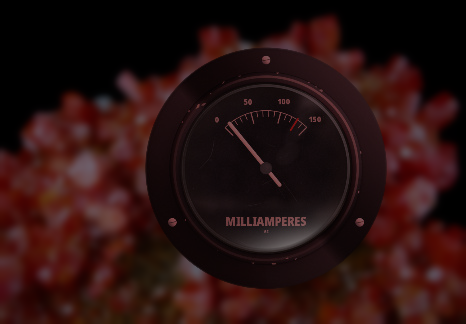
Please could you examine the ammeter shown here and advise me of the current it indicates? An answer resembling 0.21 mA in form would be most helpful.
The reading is 10 mA
